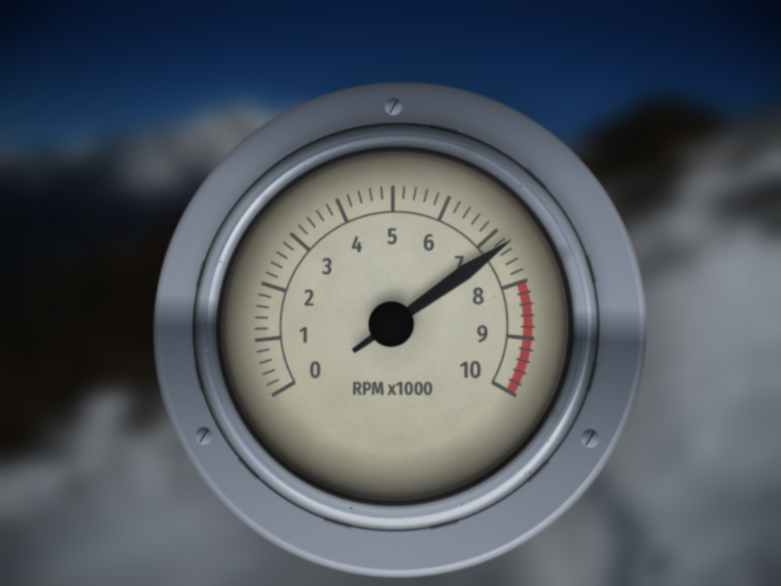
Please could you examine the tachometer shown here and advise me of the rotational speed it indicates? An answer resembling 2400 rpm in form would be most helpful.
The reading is 7300 rpm
